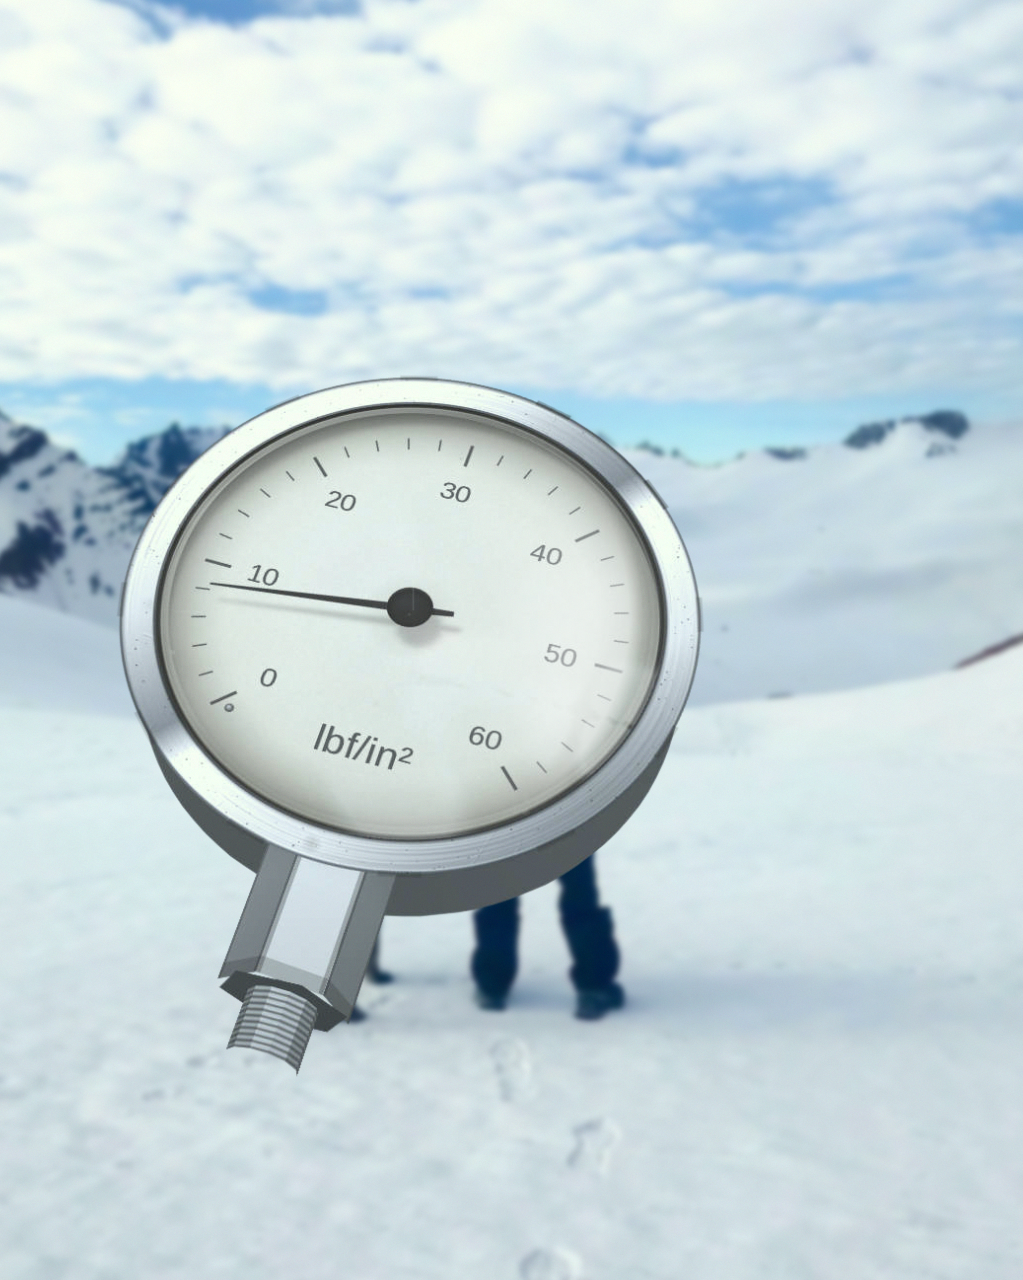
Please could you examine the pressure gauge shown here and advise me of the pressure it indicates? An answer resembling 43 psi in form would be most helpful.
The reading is 8 psi
